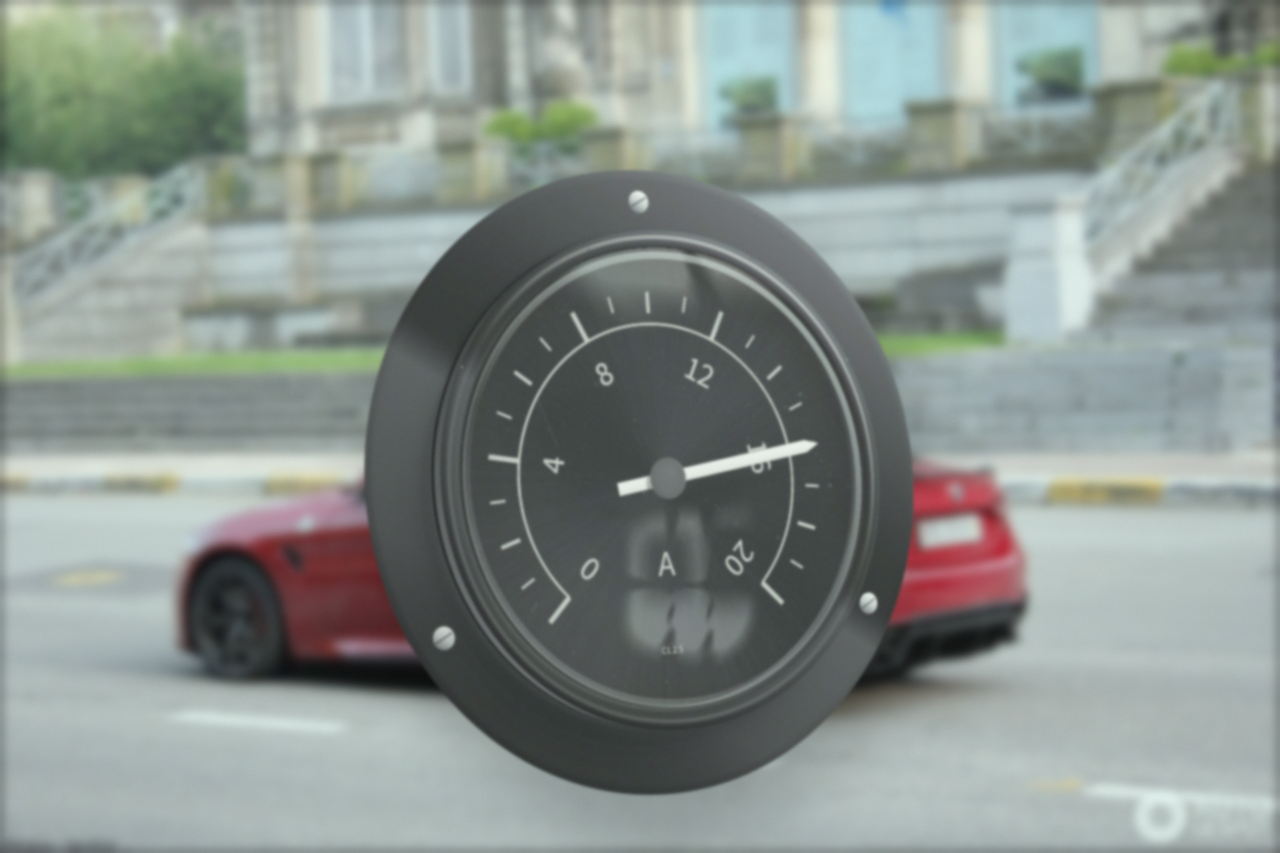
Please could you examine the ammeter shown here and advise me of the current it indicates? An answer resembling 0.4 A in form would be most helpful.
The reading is 16 A
